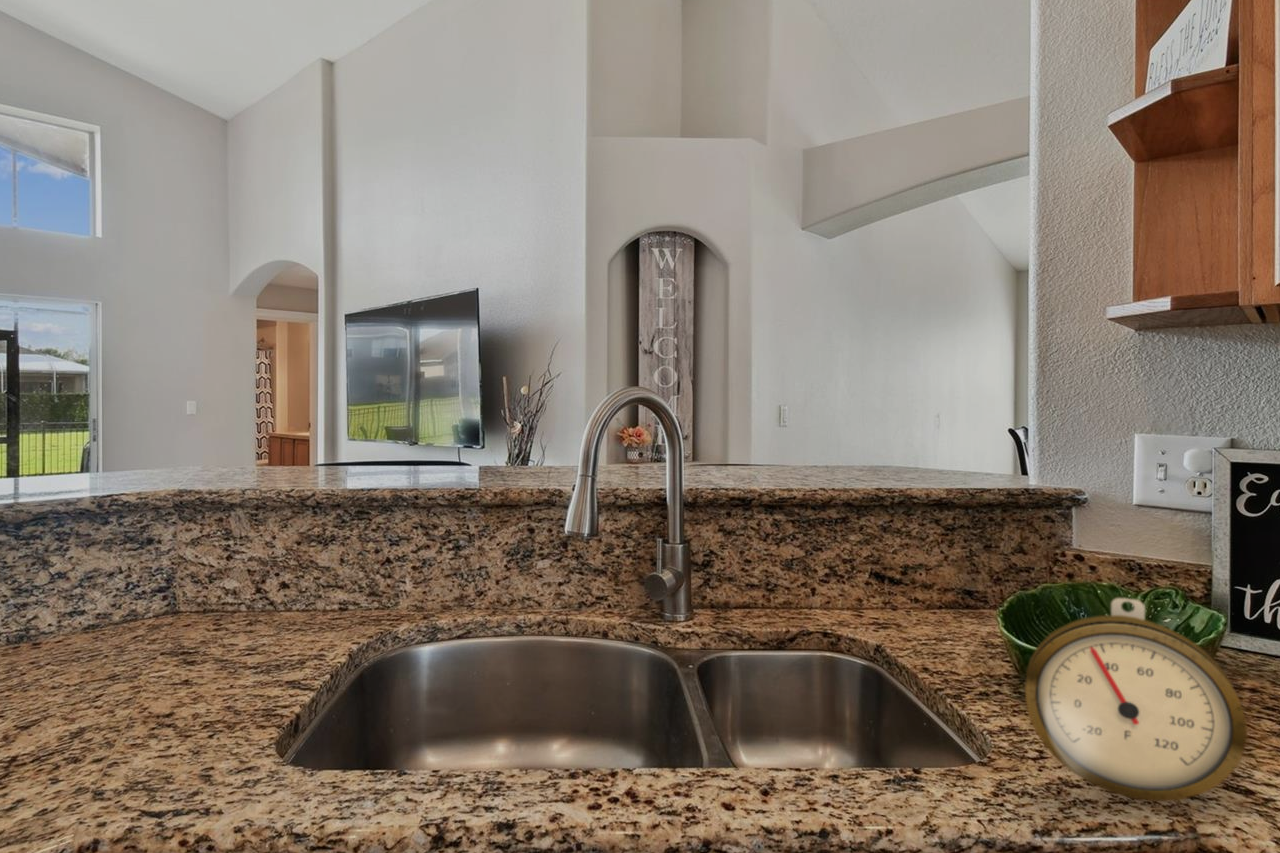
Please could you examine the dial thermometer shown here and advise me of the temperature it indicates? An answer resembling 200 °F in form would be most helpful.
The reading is 36 °F
